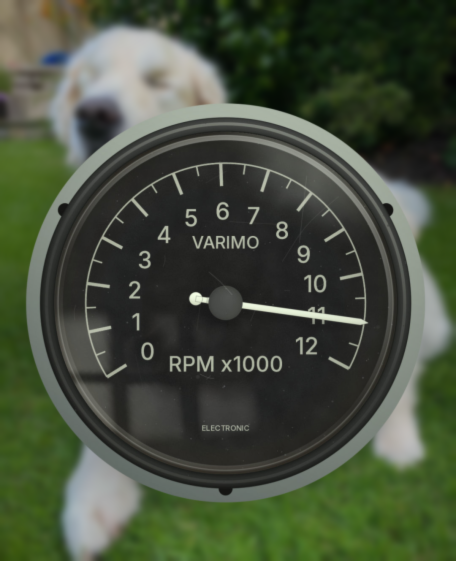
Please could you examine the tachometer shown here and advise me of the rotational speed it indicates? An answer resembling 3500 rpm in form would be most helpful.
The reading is 11000 rpm
